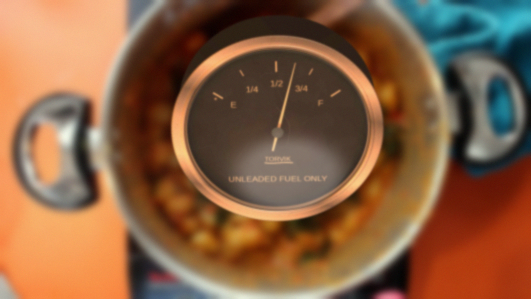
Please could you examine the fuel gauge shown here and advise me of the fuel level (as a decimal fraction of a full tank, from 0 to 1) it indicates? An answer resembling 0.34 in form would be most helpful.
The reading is 0.625
